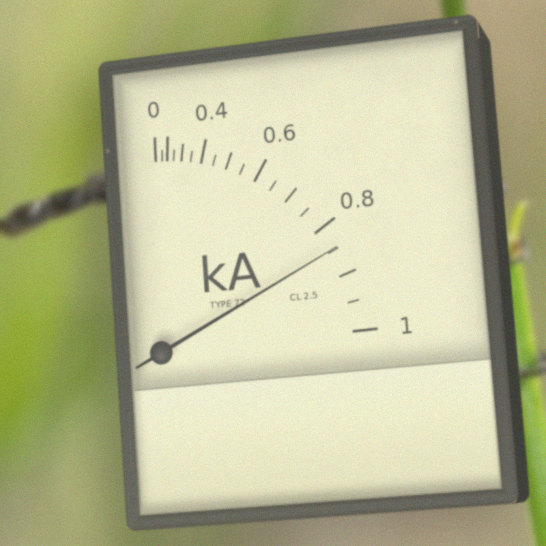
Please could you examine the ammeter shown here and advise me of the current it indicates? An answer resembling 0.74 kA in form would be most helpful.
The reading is 0.85 kA
